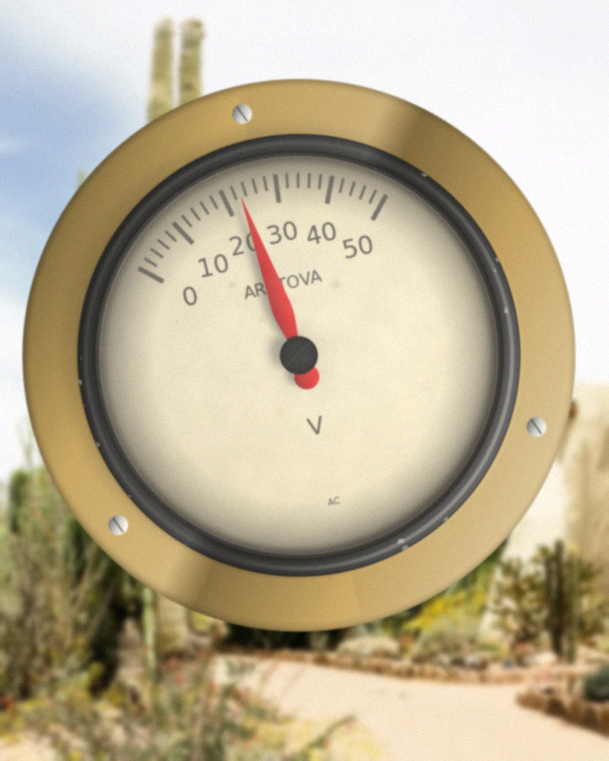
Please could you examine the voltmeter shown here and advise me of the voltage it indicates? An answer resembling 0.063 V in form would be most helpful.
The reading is 23 V
